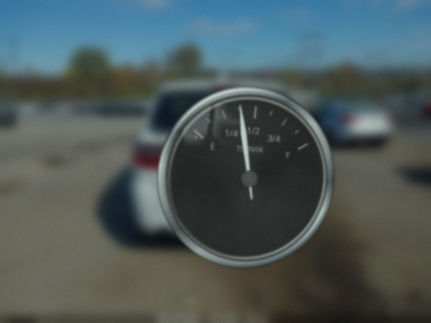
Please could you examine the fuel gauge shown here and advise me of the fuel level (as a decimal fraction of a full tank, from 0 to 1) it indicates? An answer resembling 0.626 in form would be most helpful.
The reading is 0.375
